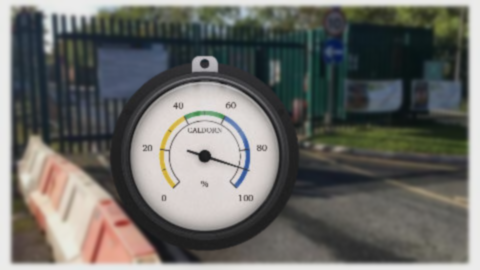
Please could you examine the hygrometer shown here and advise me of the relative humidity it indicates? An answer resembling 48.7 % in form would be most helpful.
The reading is 90 %
